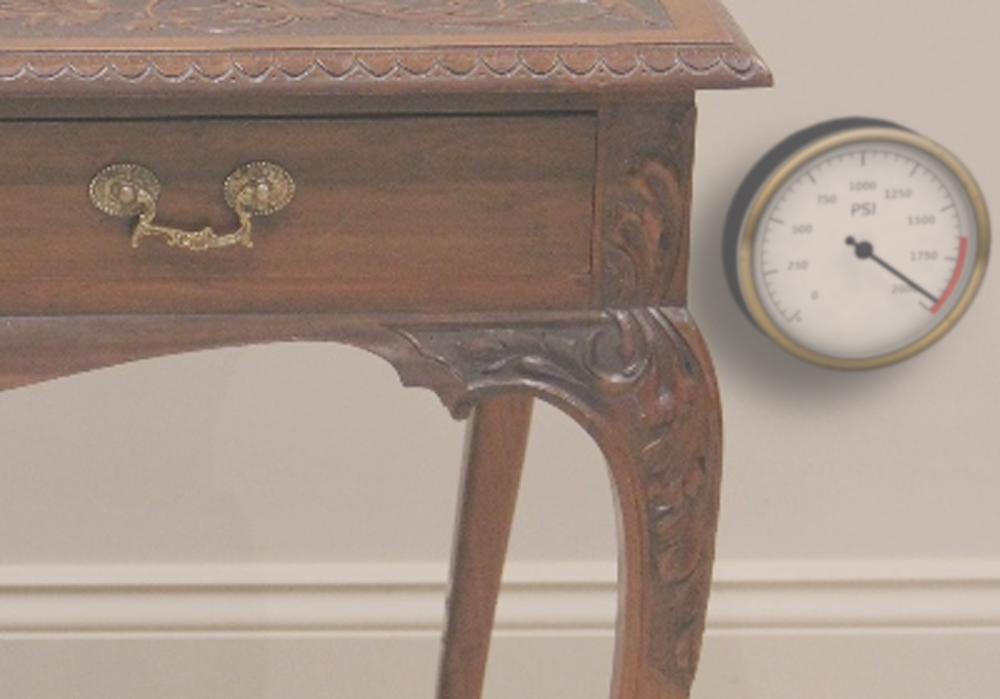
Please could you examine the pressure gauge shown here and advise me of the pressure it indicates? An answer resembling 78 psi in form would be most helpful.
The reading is 1950 psi
